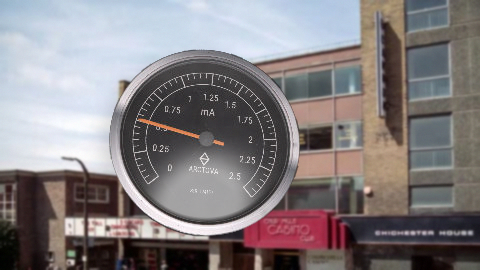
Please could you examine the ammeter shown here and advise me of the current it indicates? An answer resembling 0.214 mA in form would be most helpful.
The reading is 0.5 mA
